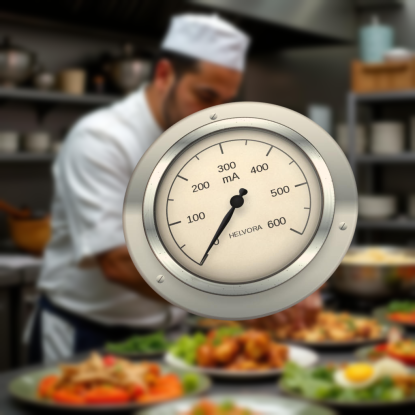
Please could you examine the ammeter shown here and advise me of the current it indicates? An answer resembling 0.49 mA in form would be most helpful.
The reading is 0 mA
